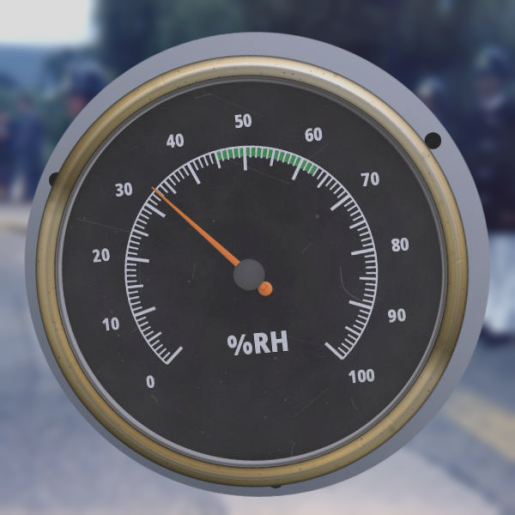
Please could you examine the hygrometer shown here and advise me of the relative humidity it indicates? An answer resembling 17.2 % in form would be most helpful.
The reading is 33 %
